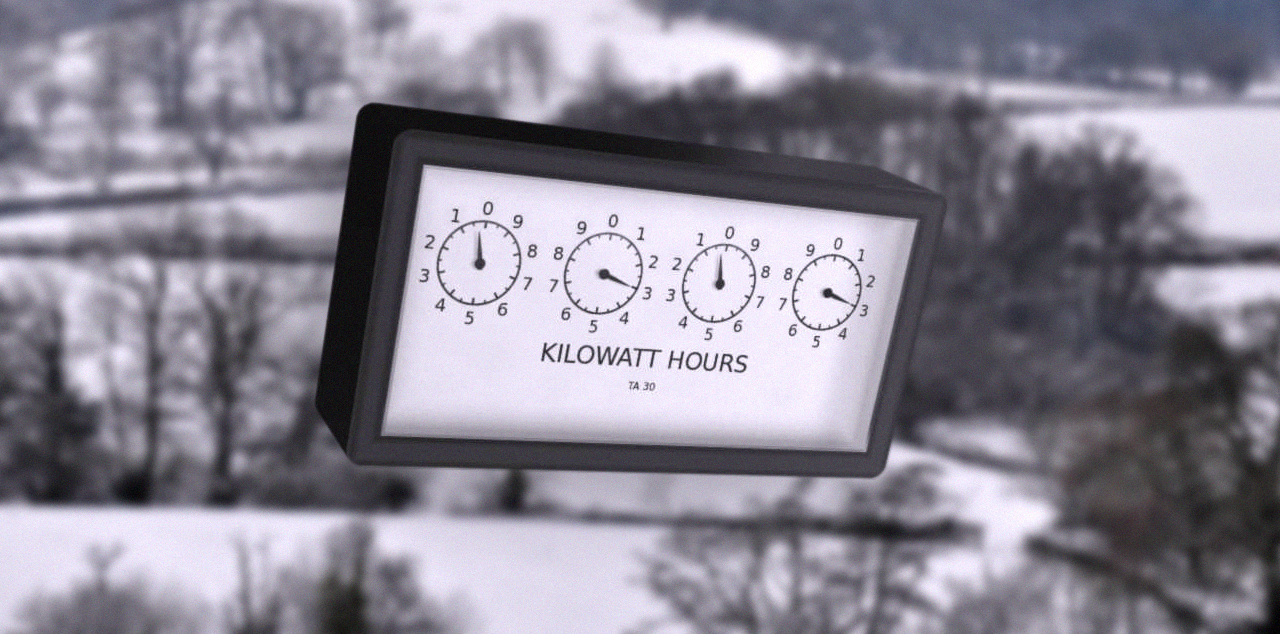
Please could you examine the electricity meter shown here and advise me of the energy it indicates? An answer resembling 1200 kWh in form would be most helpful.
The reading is 303 kWh
